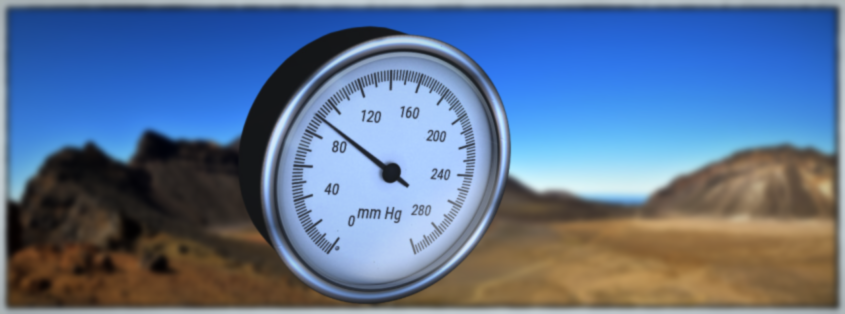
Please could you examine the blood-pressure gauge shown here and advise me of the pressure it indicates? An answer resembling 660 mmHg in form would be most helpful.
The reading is 90 mmHg
